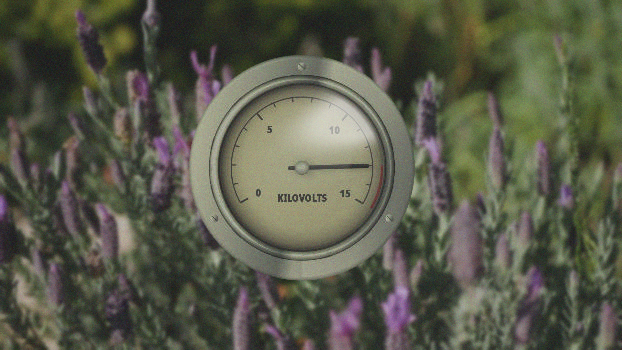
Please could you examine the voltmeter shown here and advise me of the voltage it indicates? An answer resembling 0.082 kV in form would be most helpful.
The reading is 13 kV
